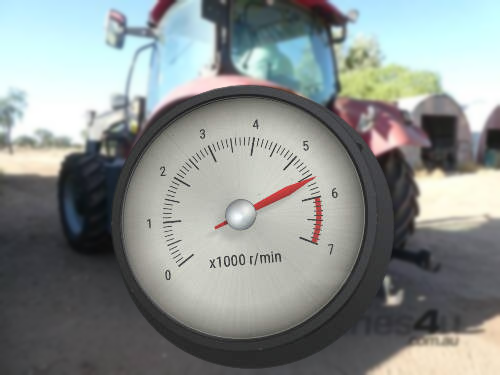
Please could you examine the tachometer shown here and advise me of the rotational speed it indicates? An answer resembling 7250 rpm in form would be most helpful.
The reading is 5600 rpm
